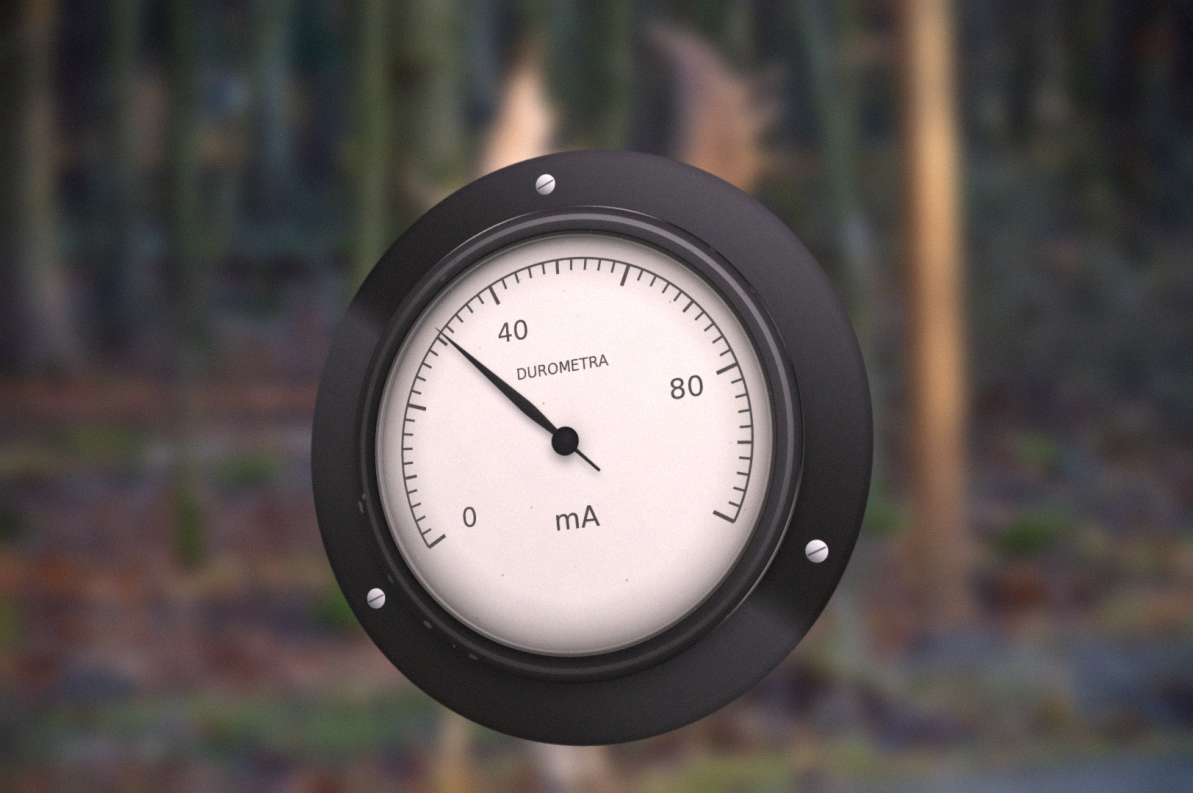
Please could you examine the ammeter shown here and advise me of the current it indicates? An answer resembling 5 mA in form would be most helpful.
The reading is 31 mA
